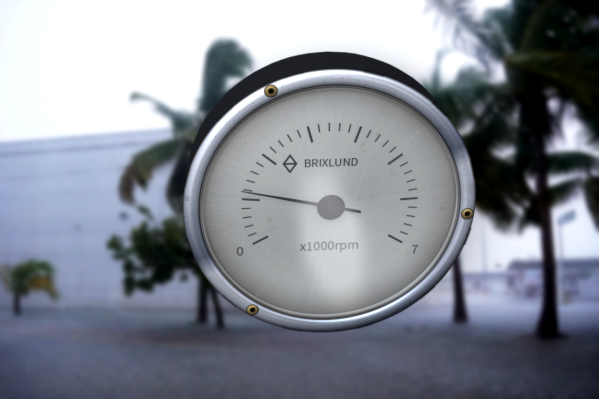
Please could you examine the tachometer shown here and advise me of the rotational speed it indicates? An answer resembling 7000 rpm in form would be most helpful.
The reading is 1200 rpm
